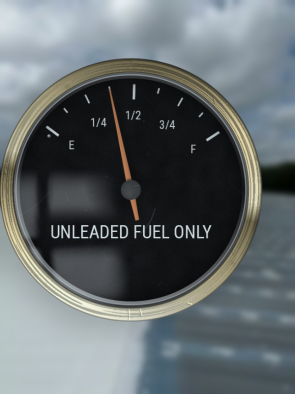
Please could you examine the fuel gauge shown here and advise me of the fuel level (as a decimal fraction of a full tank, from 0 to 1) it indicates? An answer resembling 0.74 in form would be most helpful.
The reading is 0.375
